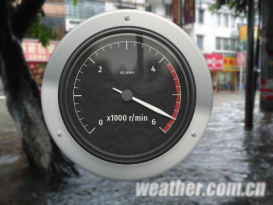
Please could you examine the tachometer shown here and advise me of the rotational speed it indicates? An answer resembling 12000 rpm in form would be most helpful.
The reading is 5600 rpm
